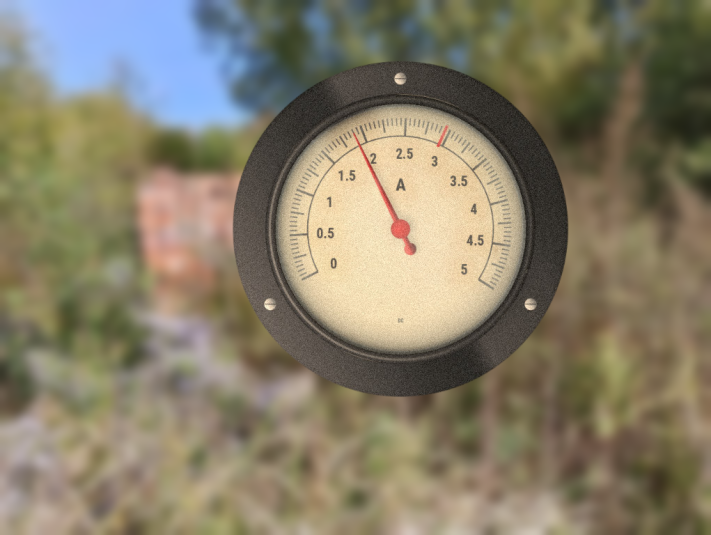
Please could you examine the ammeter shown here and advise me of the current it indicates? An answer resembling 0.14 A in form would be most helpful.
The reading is 1.9 A
